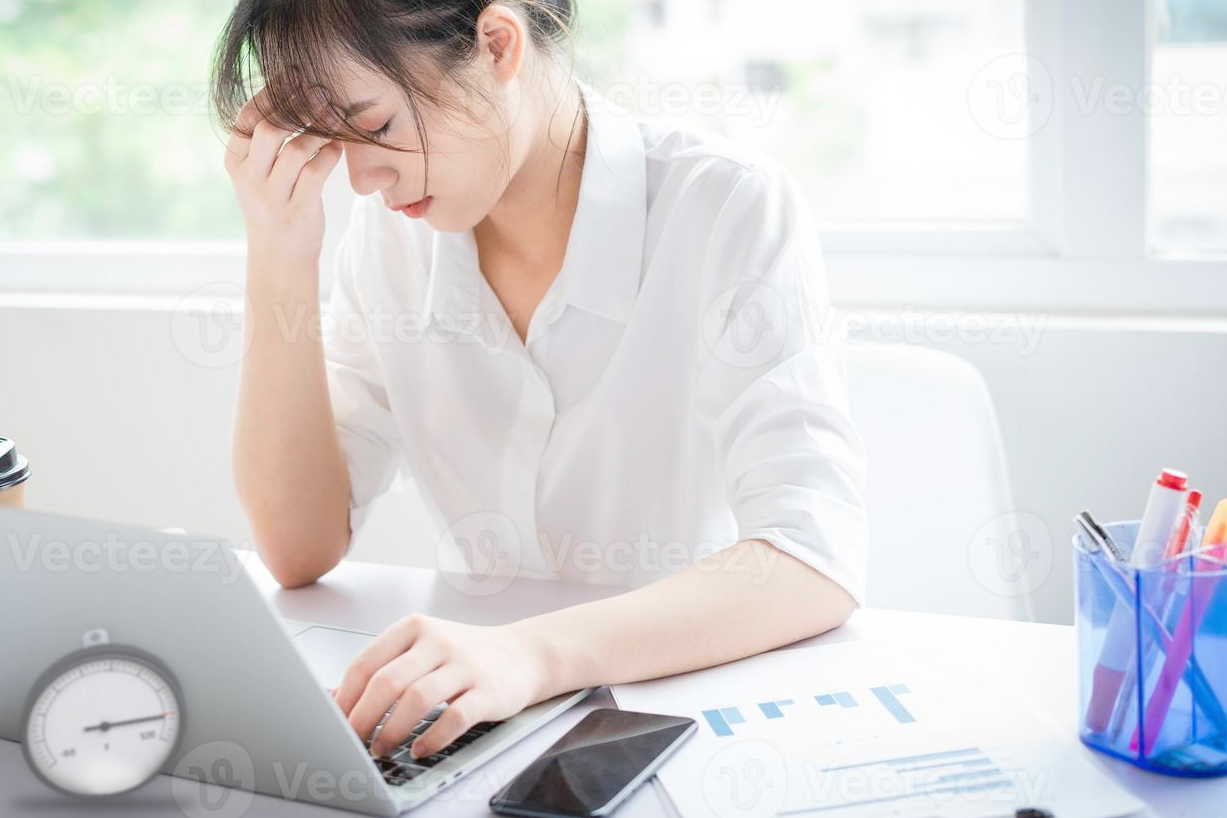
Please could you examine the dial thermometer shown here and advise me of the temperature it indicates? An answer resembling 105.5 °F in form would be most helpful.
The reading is 100 °F
